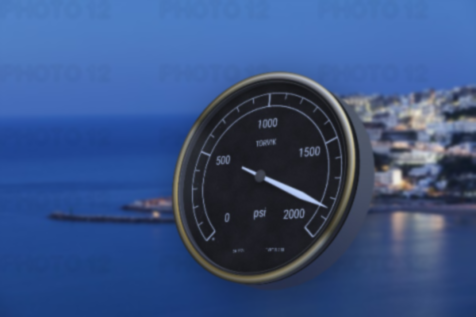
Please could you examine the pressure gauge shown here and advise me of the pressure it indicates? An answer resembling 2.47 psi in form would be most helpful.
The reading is 1850 psi
